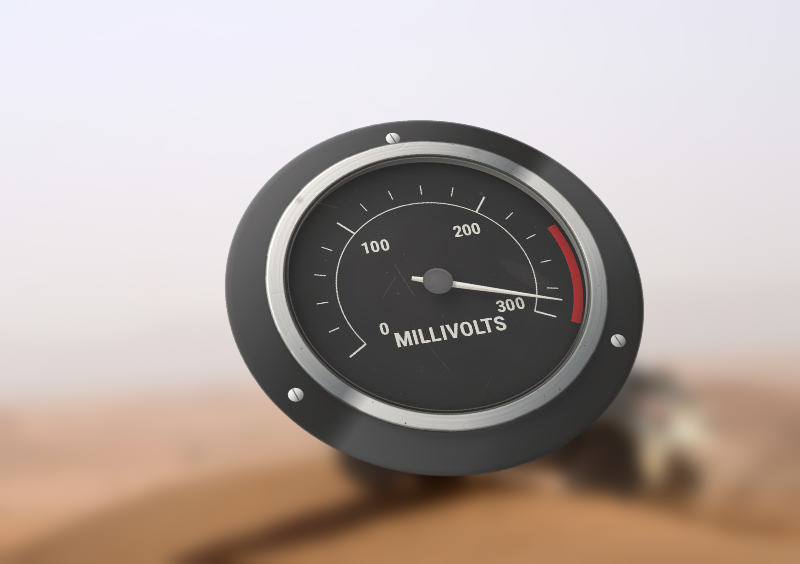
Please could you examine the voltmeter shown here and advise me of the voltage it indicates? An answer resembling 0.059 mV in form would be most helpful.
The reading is 290 mV
